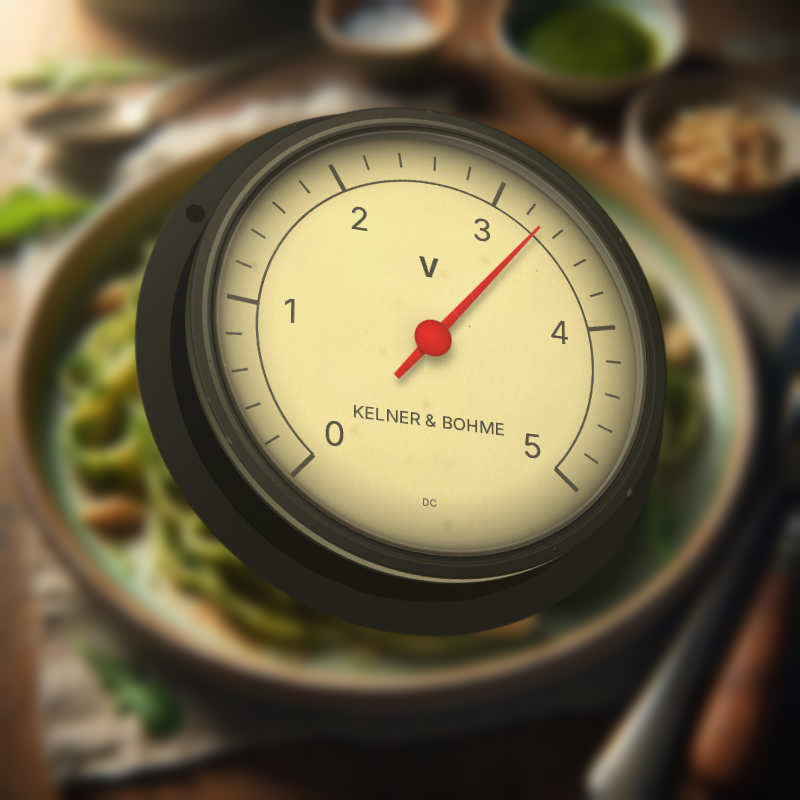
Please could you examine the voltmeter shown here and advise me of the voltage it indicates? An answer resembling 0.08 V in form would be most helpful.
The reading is 3.3 V
